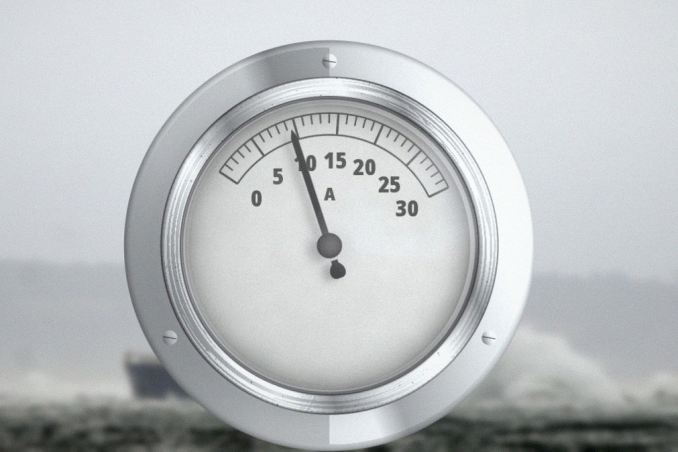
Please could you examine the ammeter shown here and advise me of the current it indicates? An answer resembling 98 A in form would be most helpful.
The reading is 9.5 A
